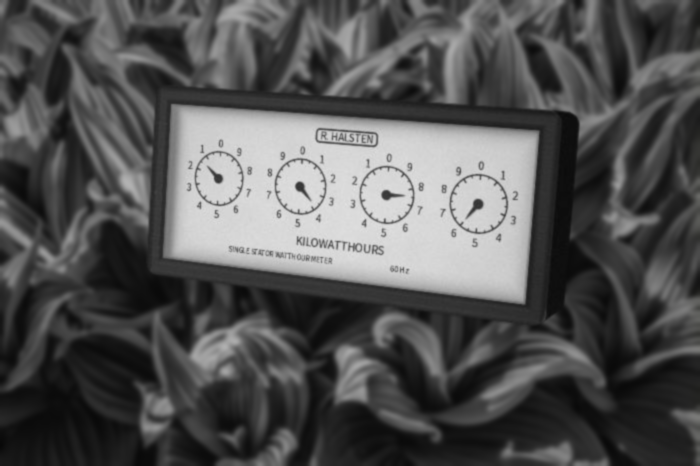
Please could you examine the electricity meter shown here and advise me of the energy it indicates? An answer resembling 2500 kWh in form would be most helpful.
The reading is 1376 kWh
